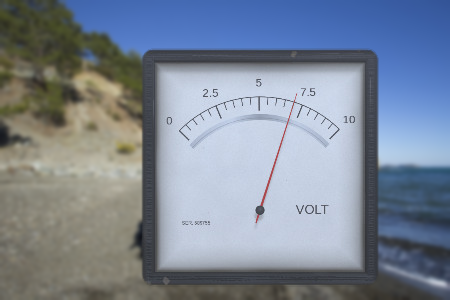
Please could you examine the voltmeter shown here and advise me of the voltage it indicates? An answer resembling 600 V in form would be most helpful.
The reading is 7 V
